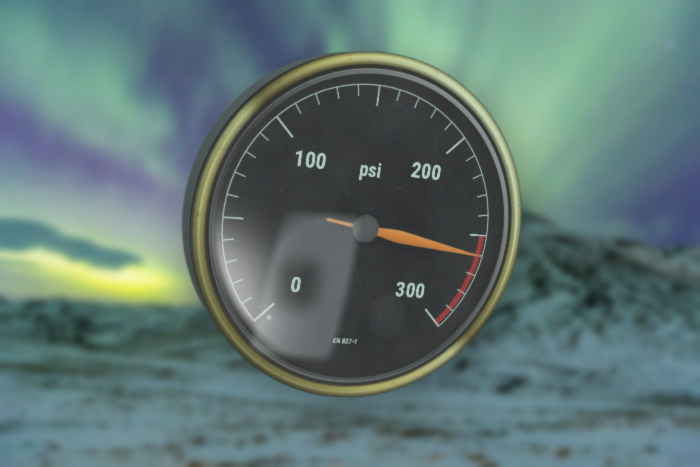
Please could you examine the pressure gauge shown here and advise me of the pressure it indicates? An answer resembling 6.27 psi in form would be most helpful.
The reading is 260 psi
